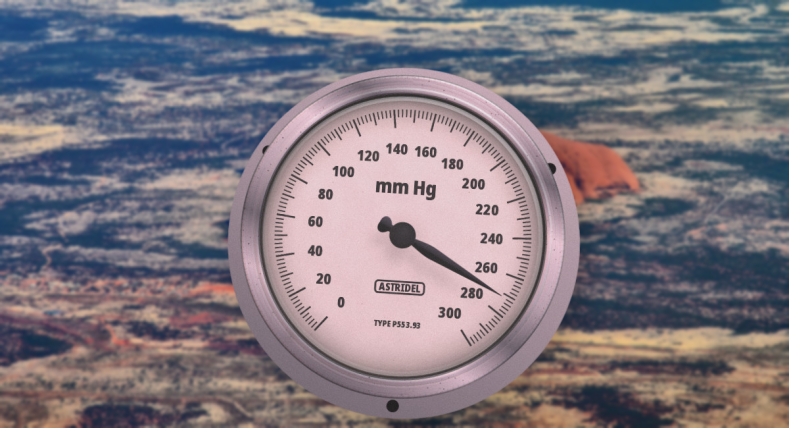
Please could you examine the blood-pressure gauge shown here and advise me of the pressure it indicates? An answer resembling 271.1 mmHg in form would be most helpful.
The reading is 272 mmHg
